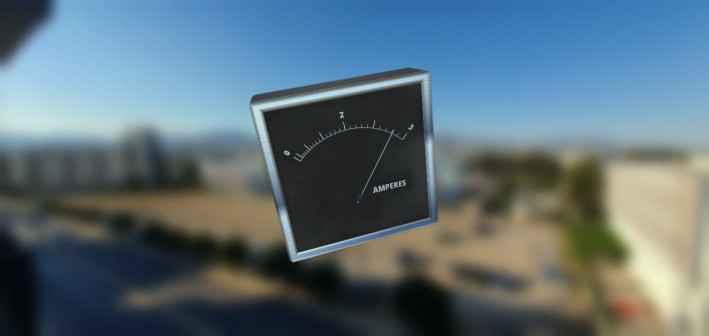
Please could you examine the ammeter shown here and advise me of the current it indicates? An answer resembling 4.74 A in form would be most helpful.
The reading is 2.8 A
